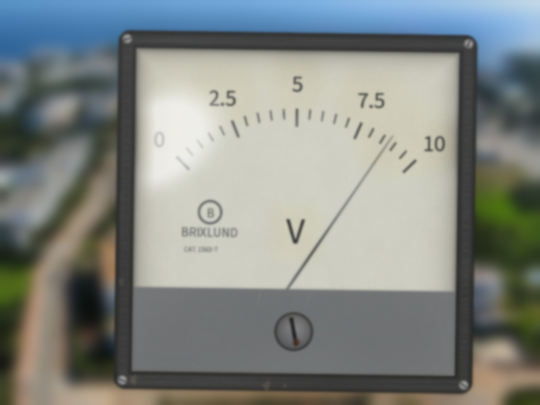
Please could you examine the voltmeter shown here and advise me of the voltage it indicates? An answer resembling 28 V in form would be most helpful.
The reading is 8.75 V
